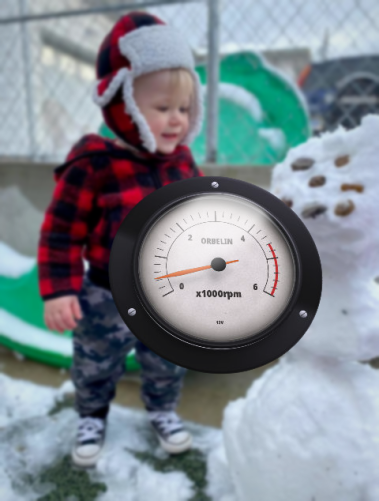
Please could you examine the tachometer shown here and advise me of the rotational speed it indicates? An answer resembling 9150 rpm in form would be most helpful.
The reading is 400 rpm
